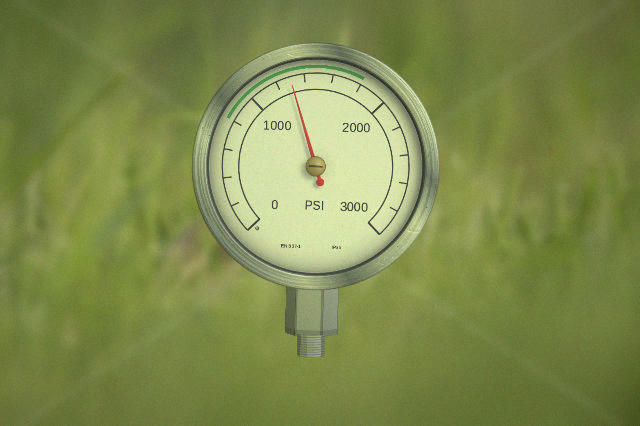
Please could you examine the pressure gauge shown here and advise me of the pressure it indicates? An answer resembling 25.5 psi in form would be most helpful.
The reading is 1300 psi
